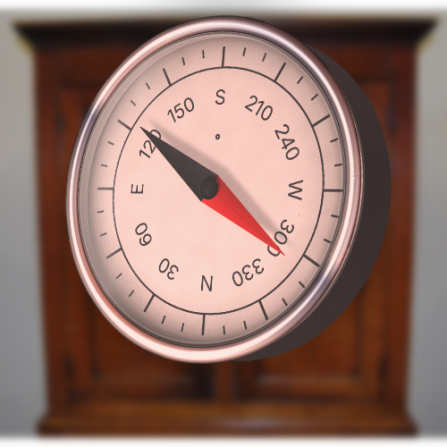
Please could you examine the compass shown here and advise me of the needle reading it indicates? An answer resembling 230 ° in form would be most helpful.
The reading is 305 °
